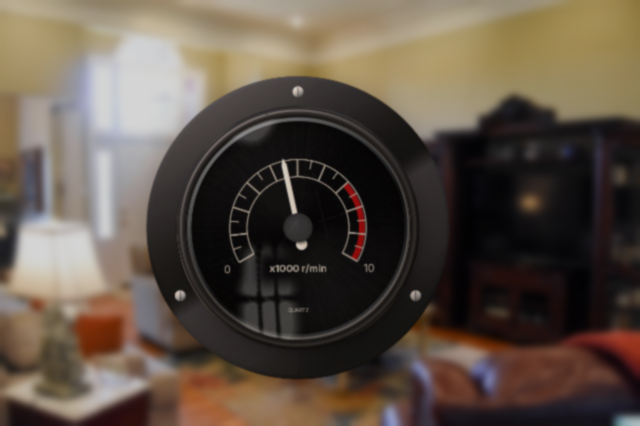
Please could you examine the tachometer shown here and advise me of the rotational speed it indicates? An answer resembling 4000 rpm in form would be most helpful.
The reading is 4500 rpm
